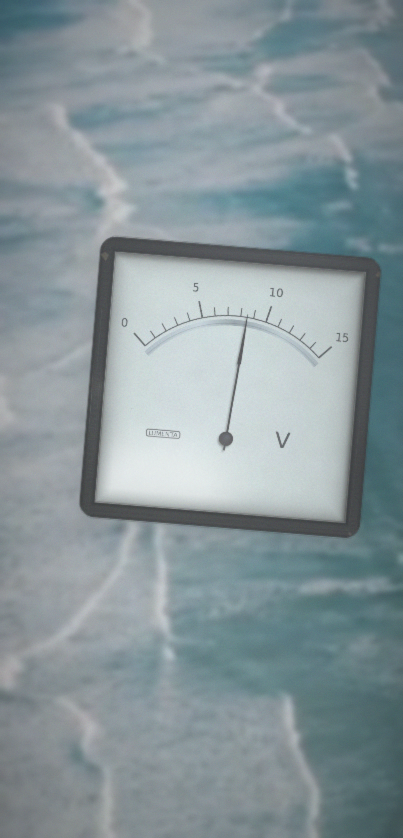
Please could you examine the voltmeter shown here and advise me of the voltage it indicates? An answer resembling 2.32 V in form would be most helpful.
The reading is 8.5 V
